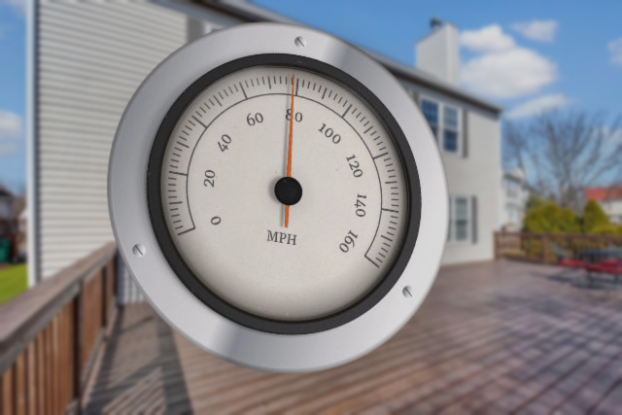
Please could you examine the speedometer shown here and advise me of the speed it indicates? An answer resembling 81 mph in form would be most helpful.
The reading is 78 mph
